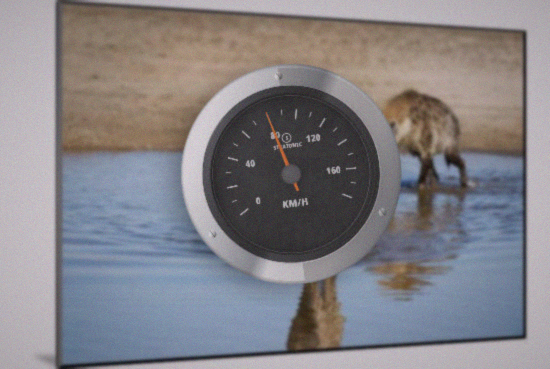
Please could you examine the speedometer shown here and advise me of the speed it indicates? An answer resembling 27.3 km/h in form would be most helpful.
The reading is 80 km/h
